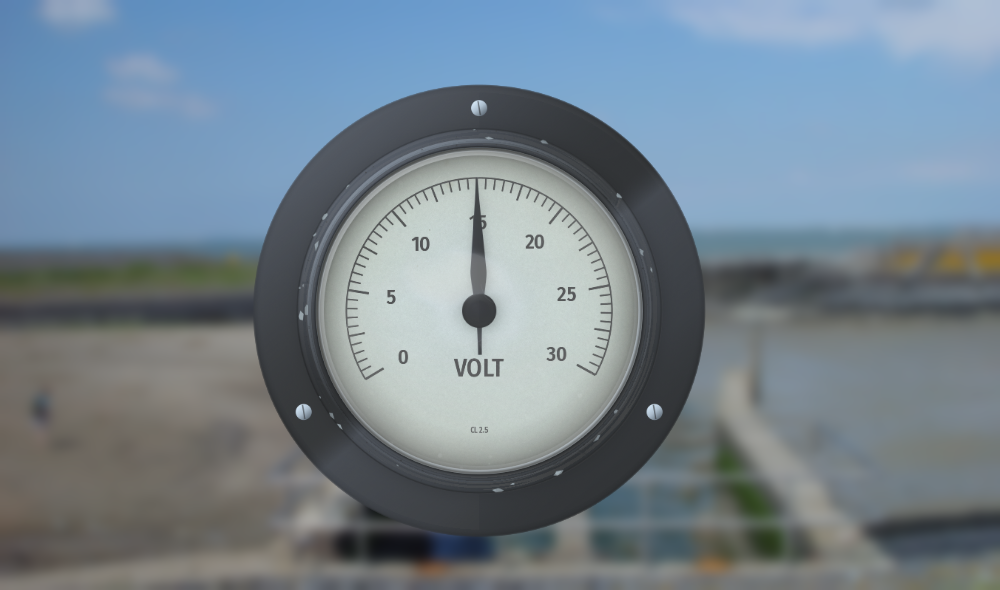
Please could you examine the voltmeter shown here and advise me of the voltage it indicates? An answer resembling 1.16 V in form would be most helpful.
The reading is 15 V
